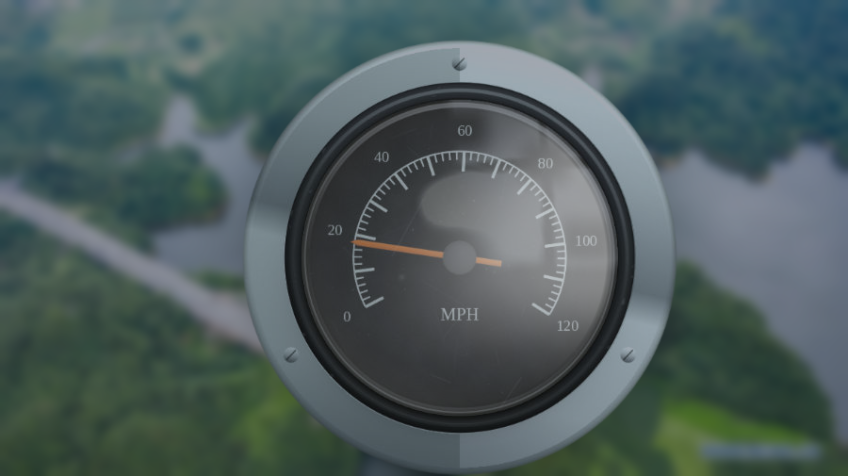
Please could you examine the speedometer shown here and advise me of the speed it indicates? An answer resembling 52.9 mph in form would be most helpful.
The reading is 18 mph
